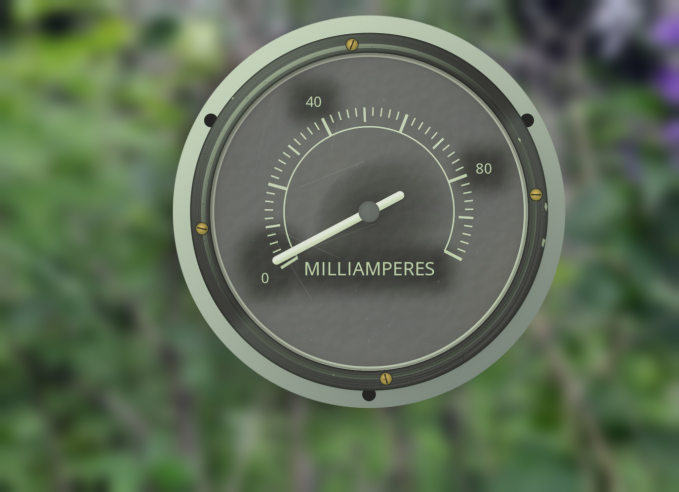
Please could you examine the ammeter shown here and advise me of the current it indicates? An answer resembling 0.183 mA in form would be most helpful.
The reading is 2 mA
